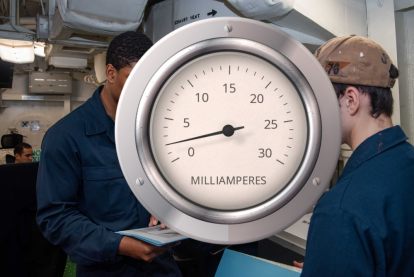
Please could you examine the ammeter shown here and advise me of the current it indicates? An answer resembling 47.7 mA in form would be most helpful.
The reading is 2 mA
